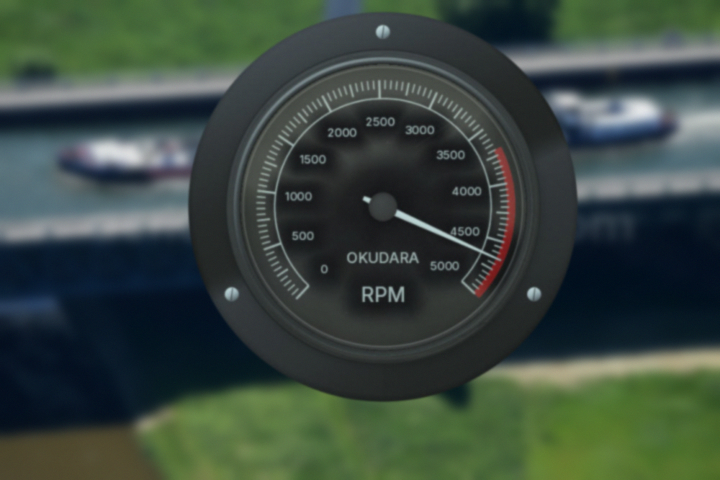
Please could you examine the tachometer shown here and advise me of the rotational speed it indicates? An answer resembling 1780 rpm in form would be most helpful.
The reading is 4650 rpm
